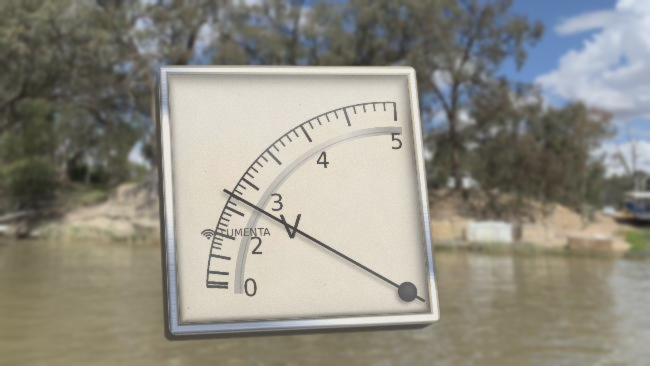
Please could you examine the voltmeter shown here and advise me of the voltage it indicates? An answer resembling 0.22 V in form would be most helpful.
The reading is 2.7 V
